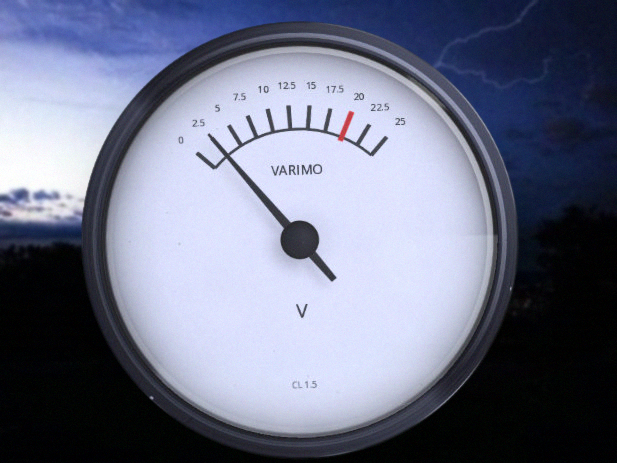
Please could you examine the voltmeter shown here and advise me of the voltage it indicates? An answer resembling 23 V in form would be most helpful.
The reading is 2.5 V
